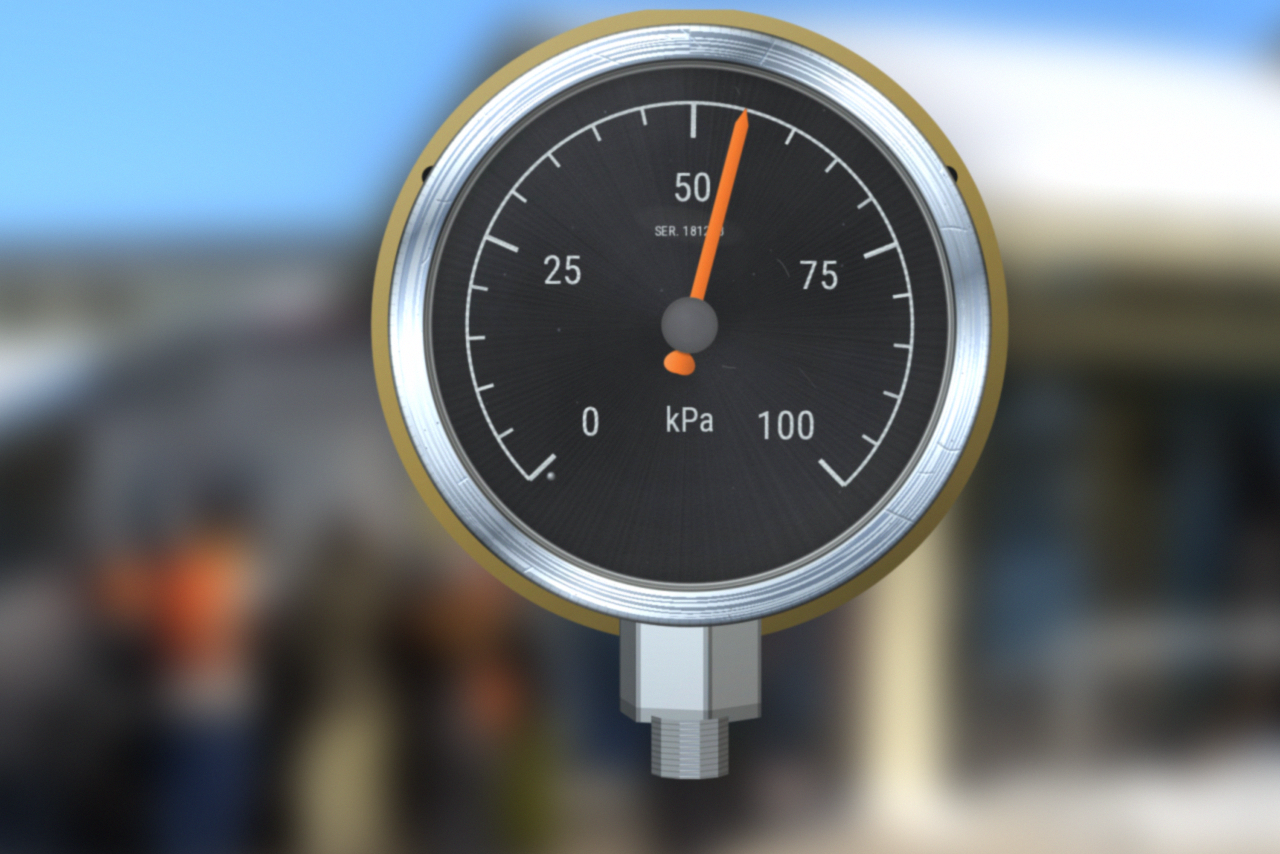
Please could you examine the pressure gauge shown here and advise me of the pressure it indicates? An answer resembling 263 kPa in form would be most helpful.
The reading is 55 kPa
